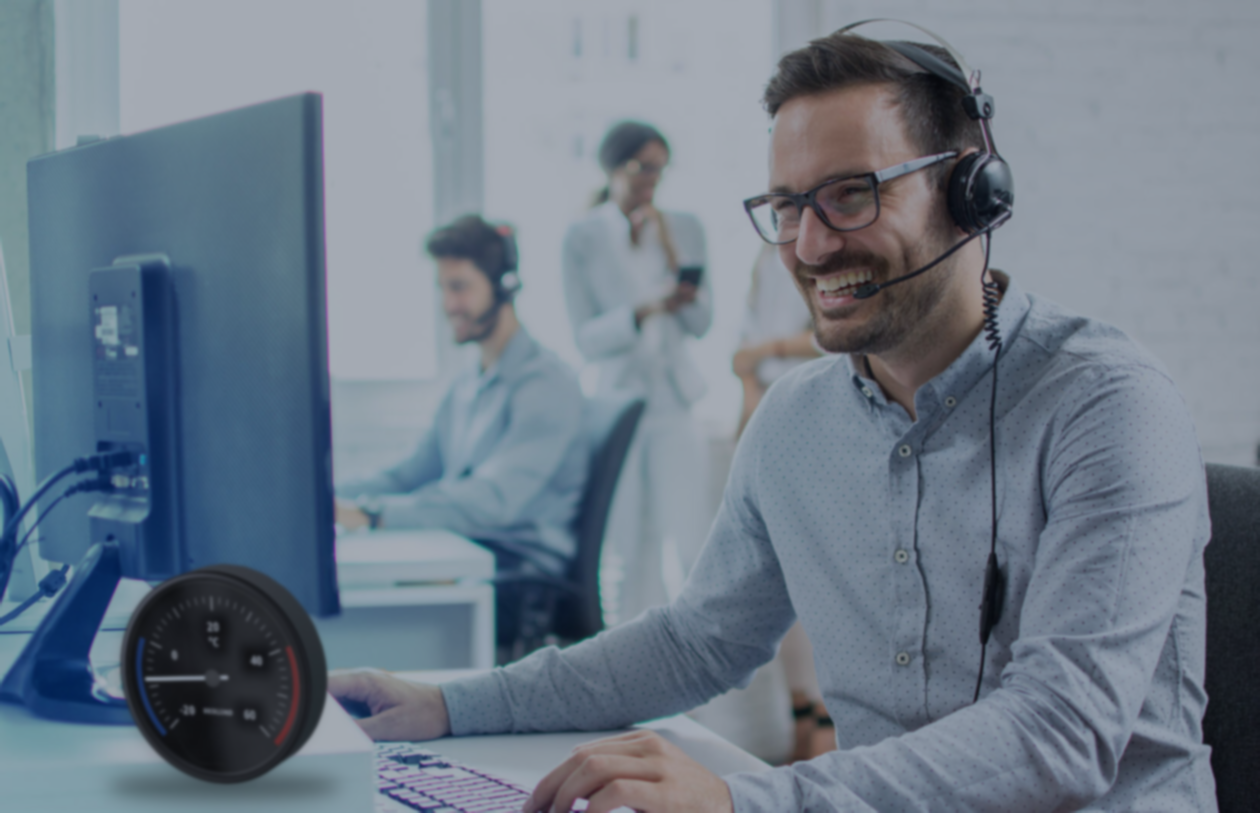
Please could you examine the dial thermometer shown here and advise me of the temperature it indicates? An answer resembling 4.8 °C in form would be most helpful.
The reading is -8 °C
